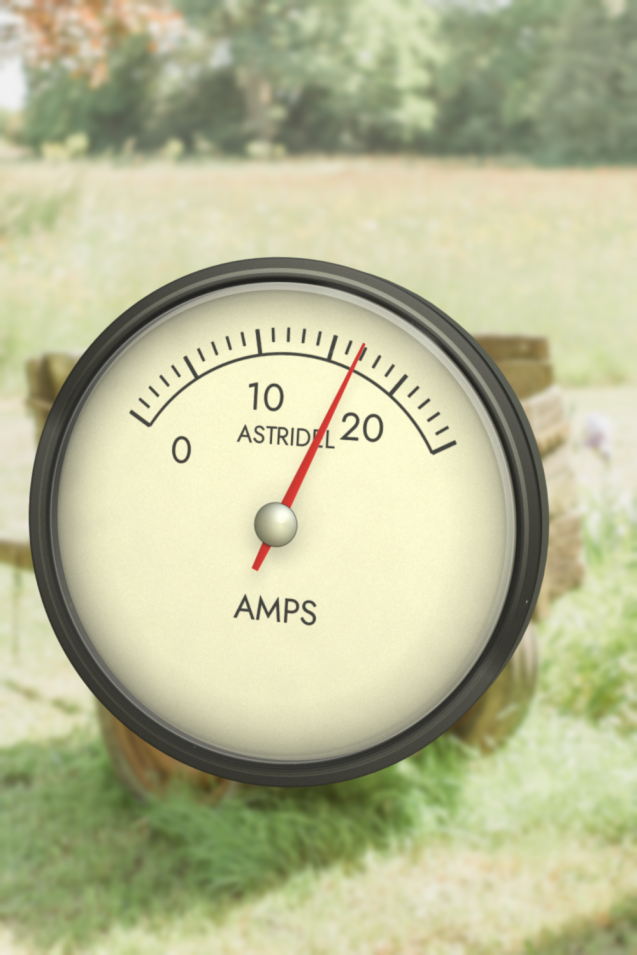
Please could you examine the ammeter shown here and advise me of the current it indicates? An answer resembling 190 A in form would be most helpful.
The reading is 17 A
